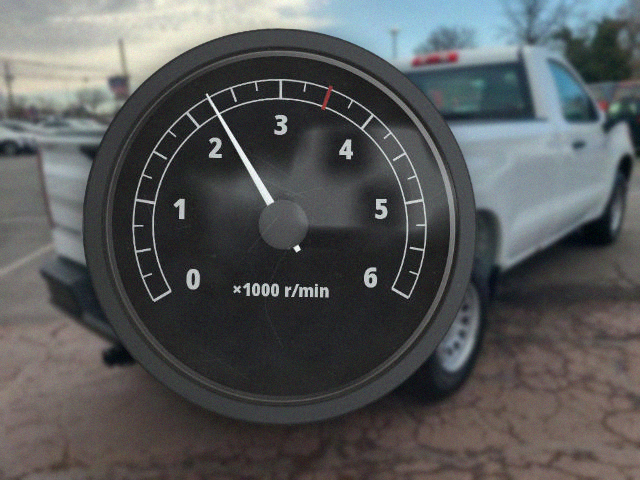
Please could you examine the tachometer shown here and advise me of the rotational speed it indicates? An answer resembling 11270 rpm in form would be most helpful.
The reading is 2250 rpm
